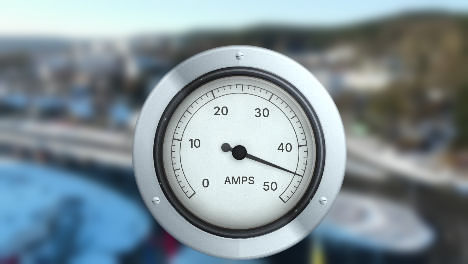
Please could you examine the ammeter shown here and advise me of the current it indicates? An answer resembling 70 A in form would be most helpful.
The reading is 45 A
